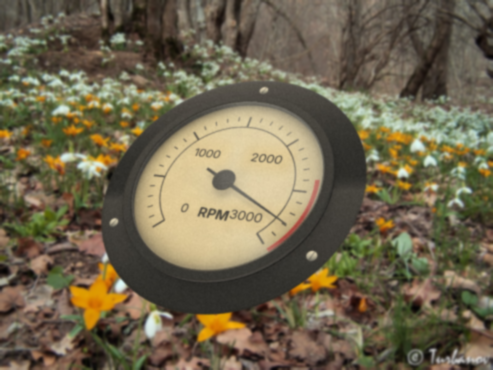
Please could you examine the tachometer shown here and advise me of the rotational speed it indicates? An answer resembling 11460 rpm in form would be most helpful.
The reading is 2800 rpm
